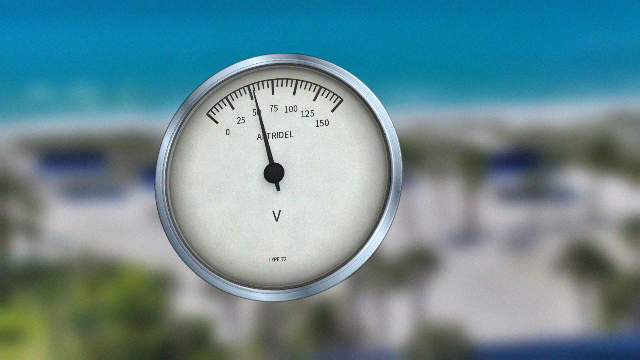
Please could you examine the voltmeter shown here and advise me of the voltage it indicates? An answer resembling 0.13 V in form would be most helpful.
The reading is 55 V
